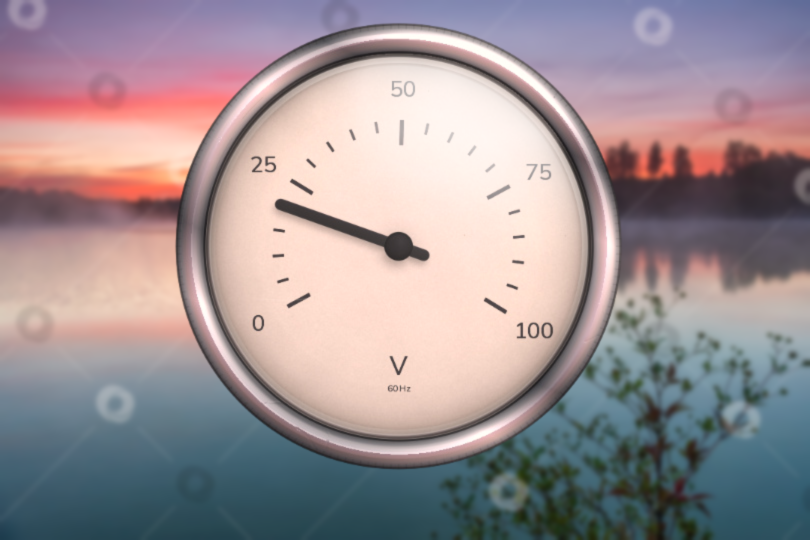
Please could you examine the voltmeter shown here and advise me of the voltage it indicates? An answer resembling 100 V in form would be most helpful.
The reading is 20 V
